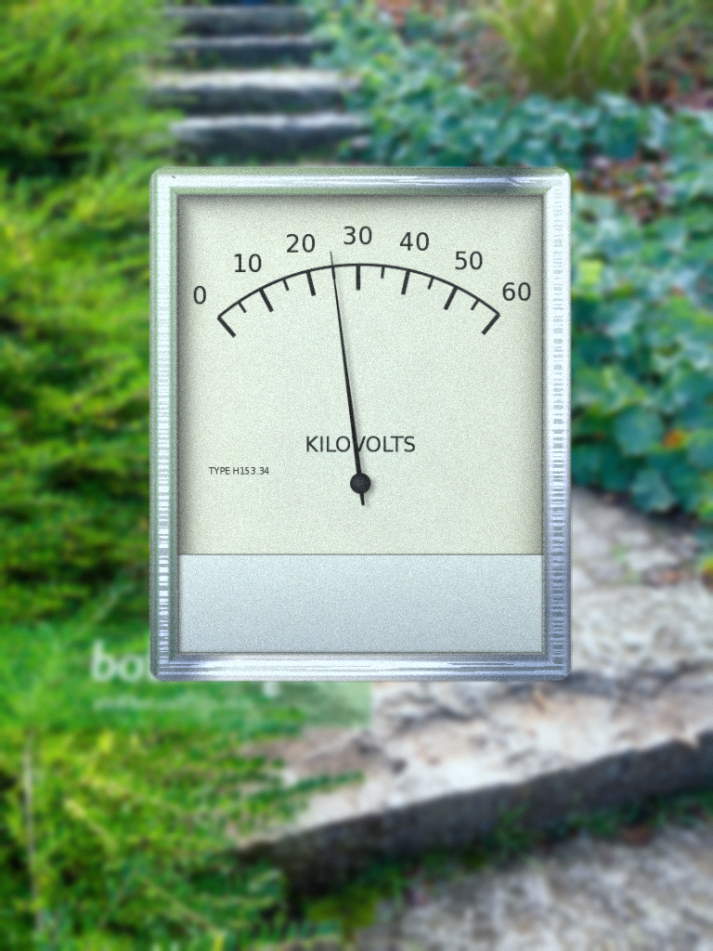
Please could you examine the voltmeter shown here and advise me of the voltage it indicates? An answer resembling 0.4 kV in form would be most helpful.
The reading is 25 kV
